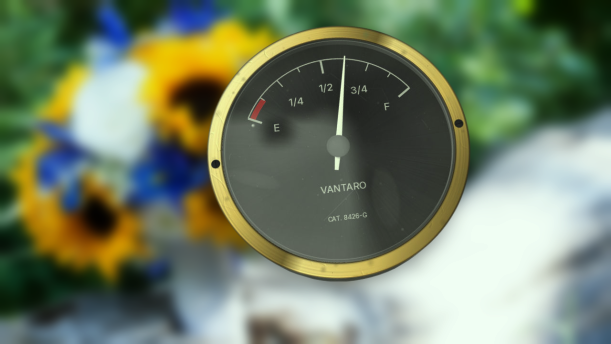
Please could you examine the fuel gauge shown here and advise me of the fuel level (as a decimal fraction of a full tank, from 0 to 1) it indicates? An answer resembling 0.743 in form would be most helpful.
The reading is 0.625
